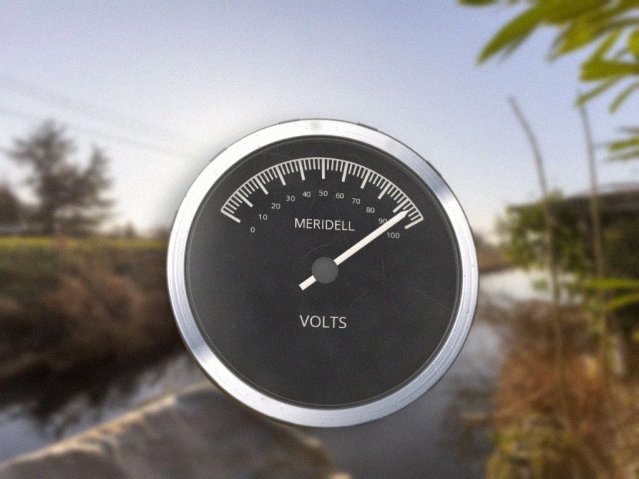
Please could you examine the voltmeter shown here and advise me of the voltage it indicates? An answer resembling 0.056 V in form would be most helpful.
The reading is 94 V
